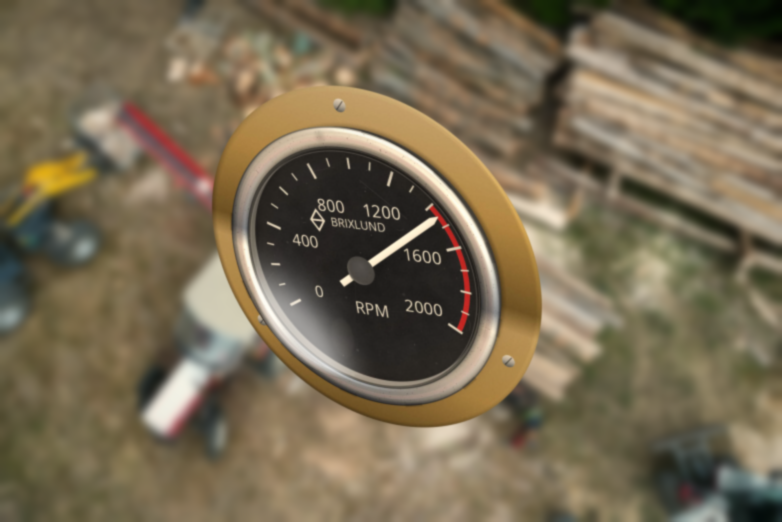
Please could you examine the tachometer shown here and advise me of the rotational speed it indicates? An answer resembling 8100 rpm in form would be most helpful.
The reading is 1450 rpm
